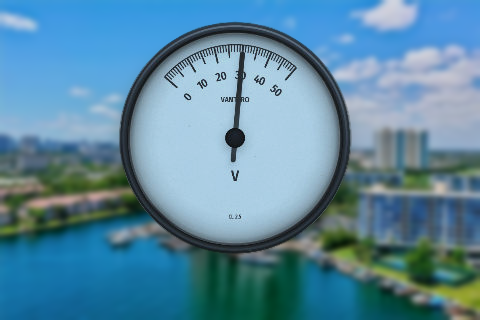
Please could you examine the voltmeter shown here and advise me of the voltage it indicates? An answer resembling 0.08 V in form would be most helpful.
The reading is 30 V
